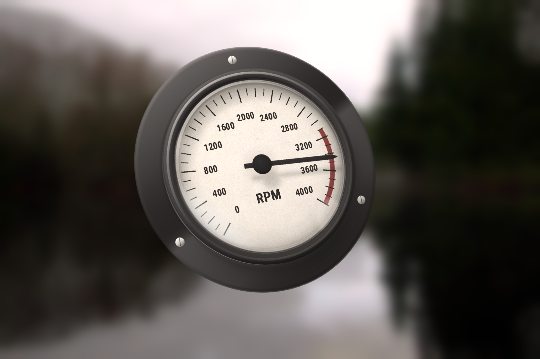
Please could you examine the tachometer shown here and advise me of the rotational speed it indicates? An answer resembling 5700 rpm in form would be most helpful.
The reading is 3450 rpm
